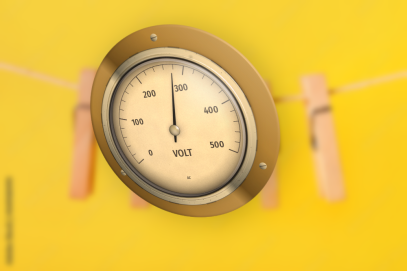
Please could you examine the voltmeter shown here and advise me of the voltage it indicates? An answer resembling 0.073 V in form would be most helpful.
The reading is 280 V
